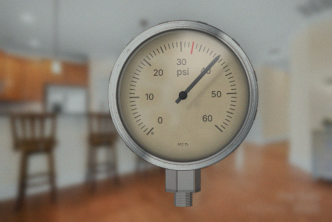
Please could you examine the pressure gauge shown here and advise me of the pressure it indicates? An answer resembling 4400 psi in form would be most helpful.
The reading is 40 psi
